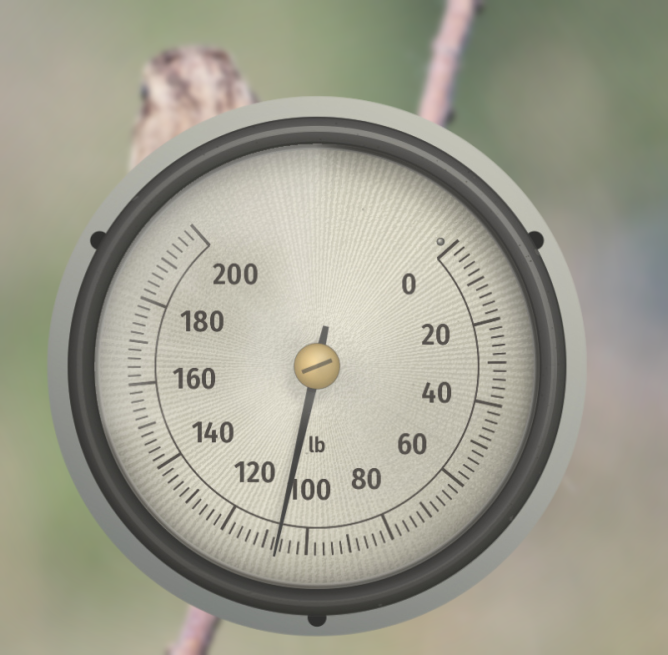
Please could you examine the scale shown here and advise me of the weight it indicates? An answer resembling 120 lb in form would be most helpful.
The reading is 107 lb
